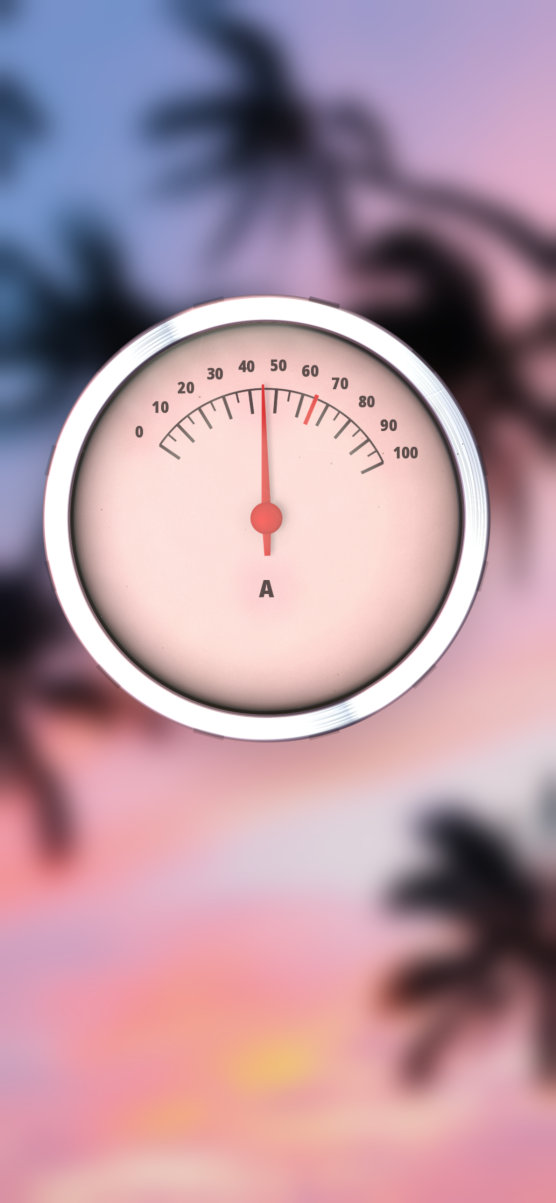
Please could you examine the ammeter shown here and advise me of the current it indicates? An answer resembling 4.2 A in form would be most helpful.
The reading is 45 A
